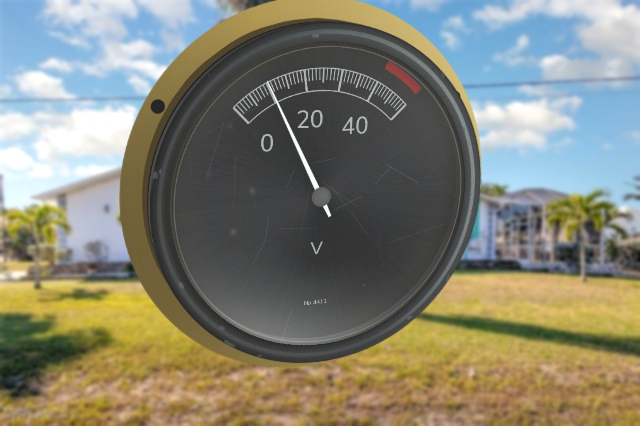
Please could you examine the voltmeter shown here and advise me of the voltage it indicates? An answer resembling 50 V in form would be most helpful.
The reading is 10 V
